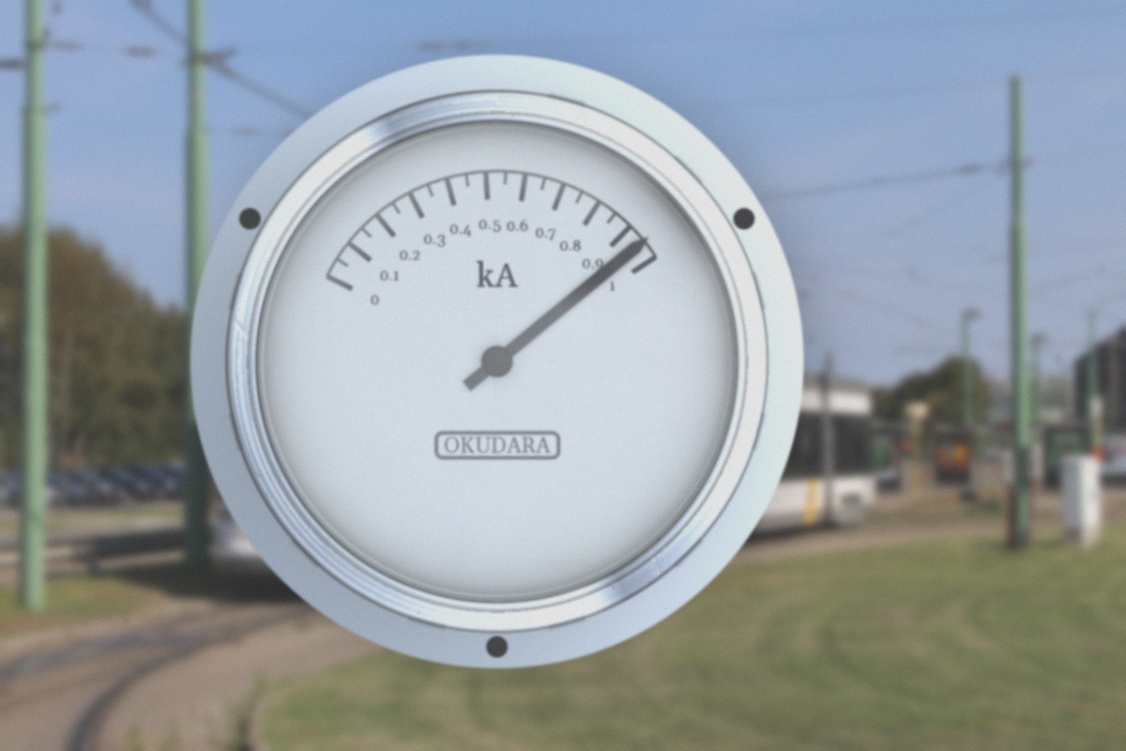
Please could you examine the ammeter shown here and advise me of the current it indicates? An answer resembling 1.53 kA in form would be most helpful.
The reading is 0.95 kA
